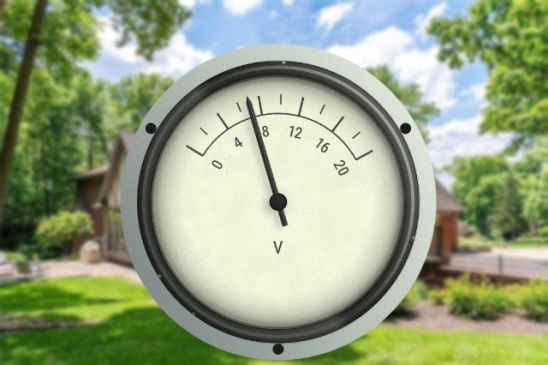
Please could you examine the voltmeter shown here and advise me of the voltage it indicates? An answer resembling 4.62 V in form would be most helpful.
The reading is 7 V
